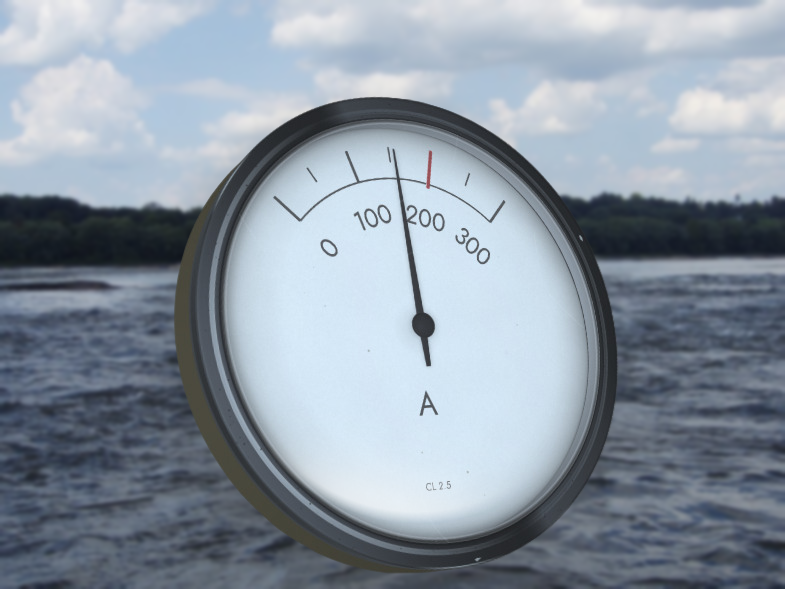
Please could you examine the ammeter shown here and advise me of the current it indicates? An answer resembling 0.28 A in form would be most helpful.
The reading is 150 A
